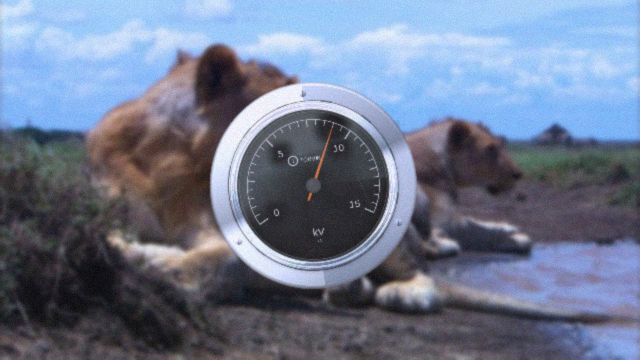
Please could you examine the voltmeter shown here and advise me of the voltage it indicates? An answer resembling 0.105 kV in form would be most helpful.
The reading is 9 kV
